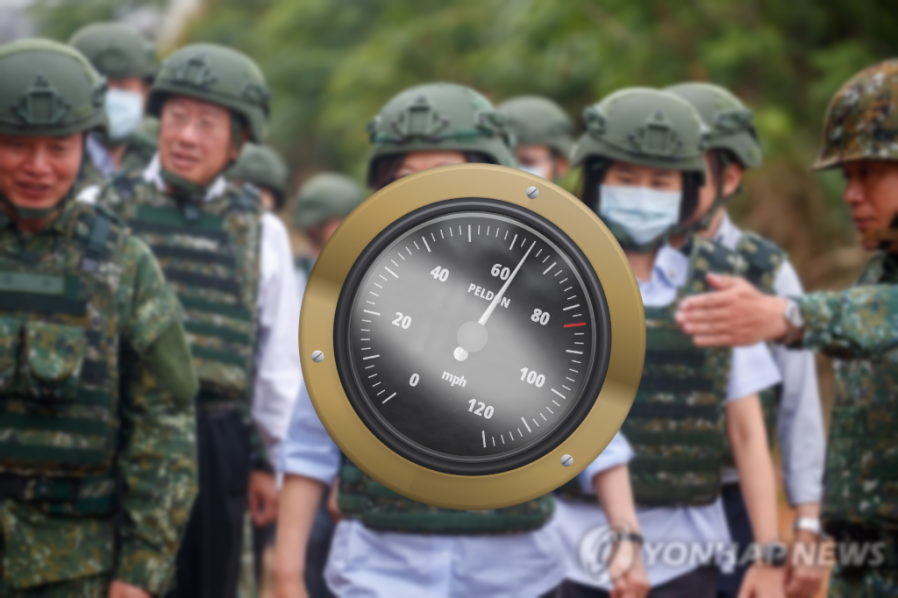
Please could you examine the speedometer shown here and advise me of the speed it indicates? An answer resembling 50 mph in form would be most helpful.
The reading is 64 mph
